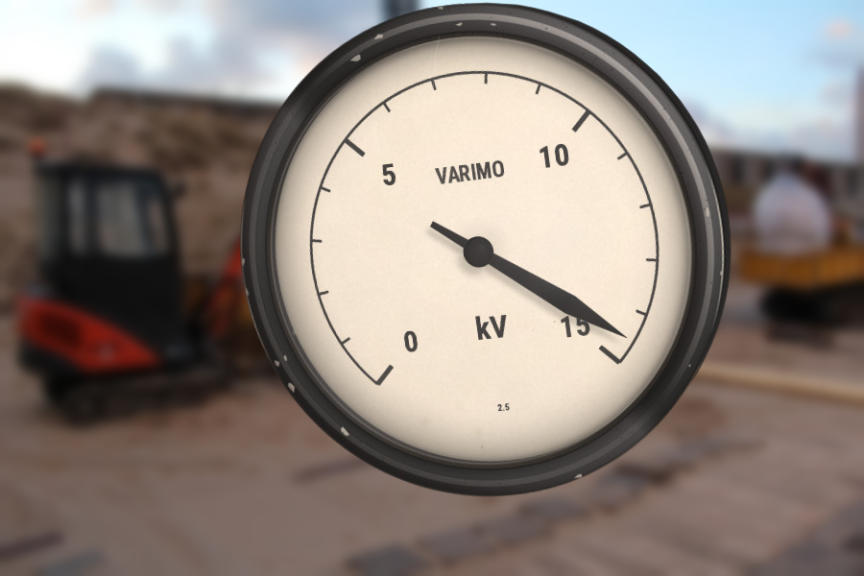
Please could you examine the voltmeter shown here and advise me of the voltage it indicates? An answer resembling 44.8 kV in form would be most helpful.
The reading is 14.5 kV
